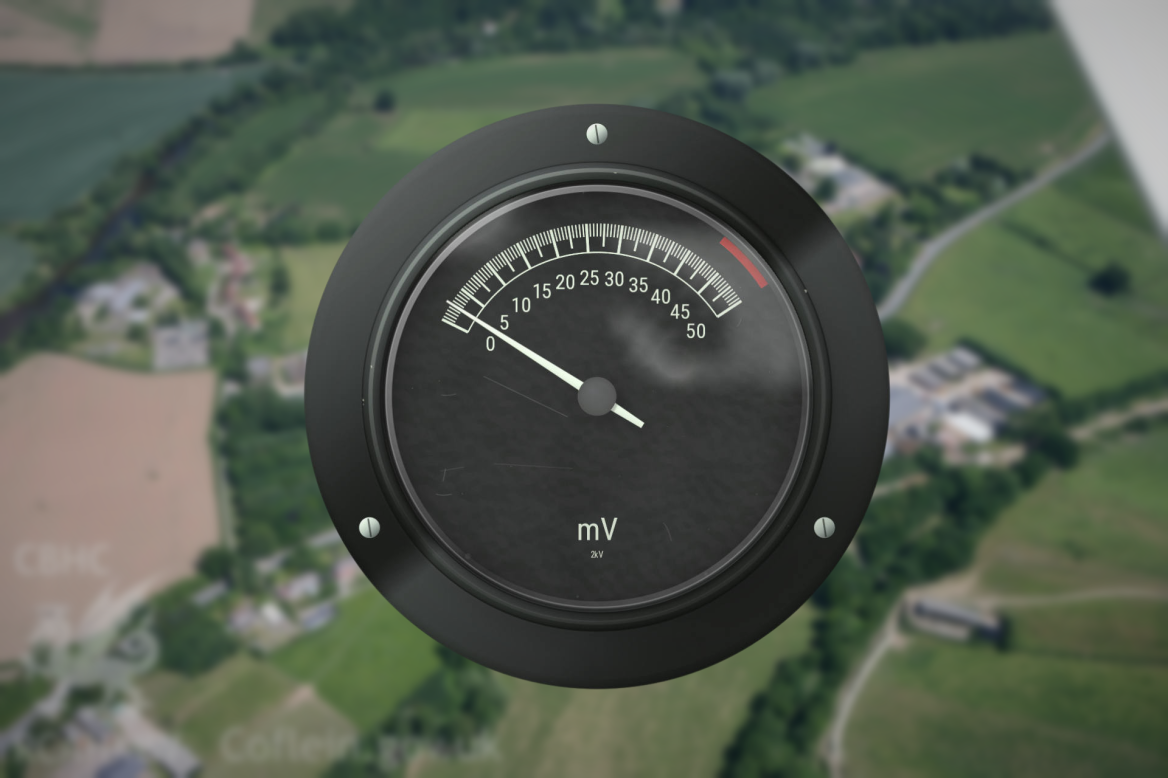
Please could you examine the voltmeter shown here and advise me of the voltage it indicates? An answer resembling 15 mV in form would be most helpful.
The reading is 2.5 mV
